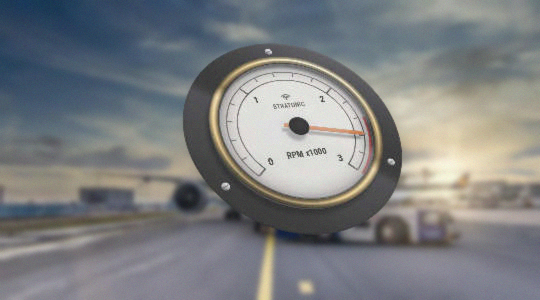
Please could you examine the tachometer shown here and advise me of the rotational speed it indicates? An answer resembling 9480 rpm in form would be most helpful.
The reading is 2600 rpm
